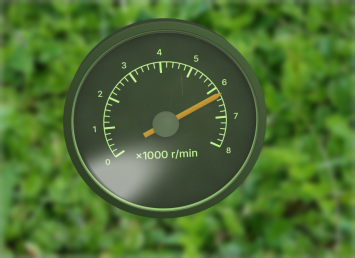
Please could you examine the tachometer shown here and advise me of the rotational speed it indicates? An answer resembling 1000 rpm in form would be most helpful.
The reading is 6200 rpm
